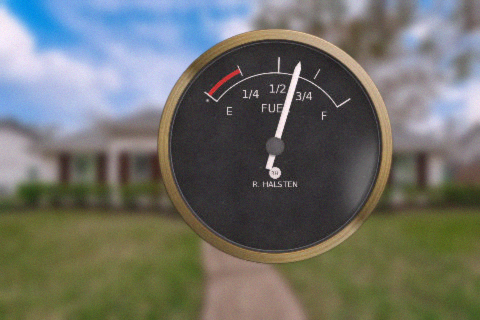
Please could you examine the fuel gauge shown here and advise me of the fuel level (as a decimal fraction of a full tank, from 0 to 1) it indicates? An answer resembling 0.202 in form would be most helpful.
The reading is 0.625
